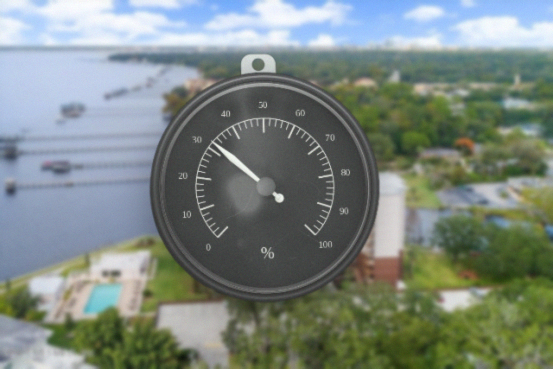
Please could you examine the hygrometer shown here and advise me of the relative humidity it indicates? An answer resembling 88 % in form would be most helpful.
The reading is 32 %
